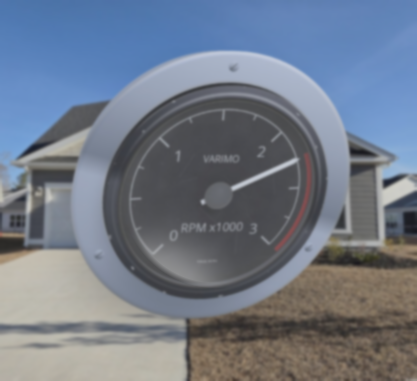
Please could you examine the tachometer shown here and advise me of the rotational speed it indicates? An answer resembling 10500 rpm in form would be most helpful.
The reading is 2250 rpm
